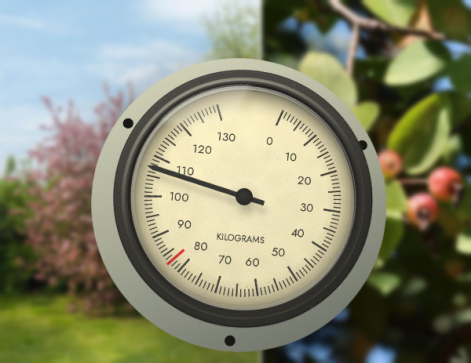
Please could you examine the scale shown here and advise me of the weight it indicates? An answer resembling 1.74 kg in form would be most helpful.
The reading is 107 kg
